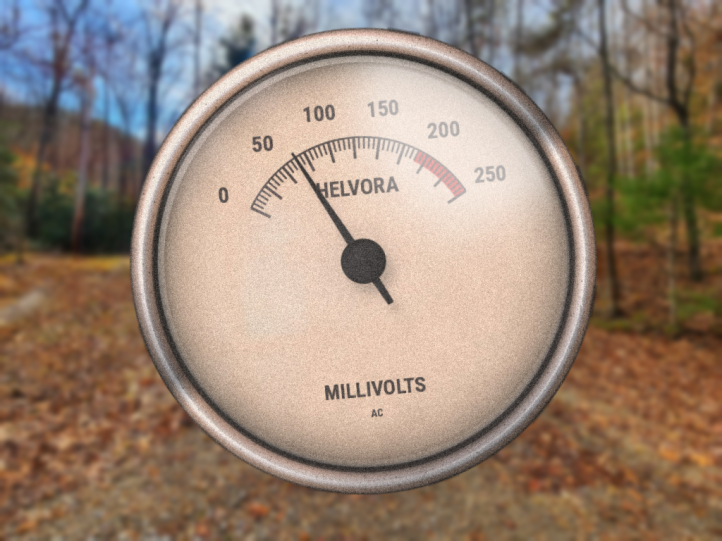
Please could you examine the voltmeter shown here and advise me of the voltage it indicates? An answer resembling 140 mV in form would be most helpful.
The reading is 65 mV
